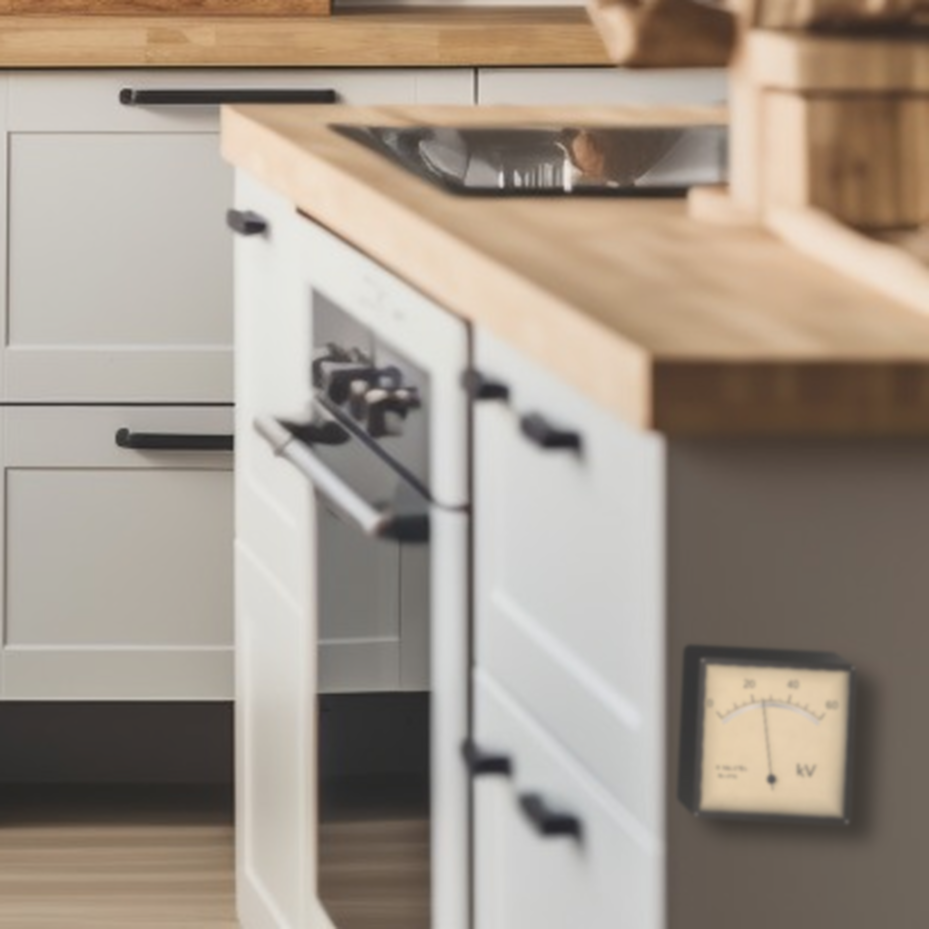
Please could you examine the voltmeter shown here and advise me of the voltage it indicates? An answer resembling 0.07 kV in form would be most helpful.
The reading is 25 kV
